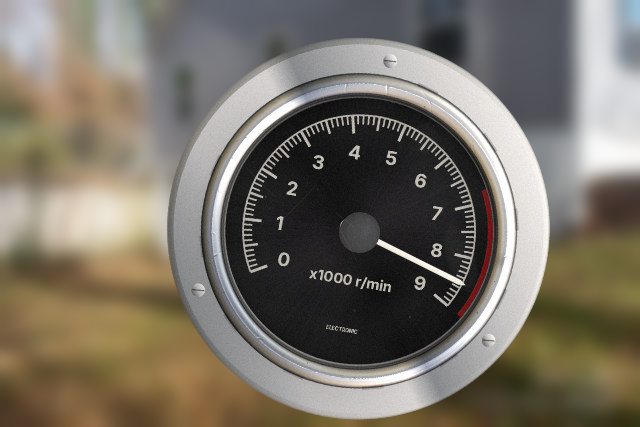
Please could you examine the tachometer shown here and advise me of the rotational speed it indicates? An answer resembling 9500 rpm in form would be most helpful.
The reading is 8500 rpm
